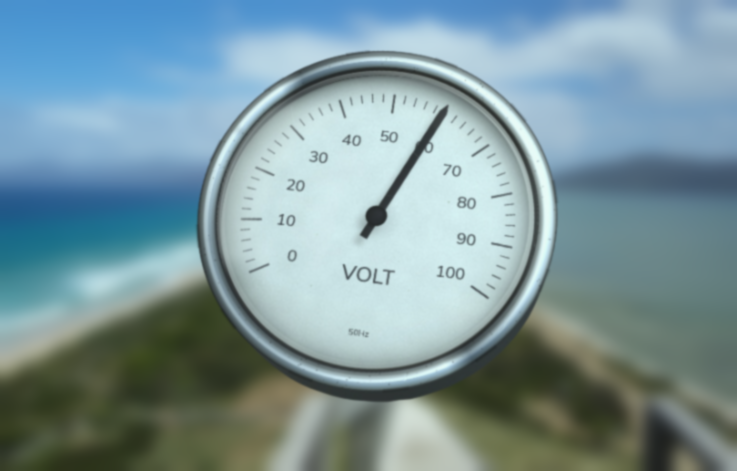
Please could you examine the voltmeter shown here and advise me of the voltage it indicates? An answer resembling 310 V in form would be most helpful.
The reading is 60 V
